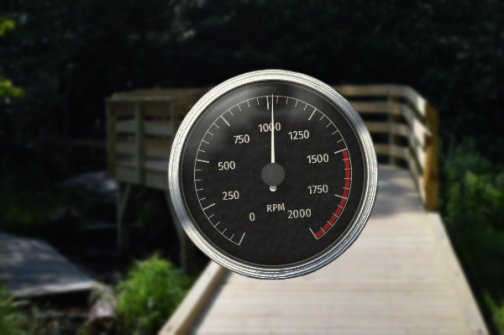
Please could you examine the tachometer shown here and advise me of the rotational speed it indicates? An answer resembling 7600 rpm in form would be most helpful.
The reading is 1025 rpm
